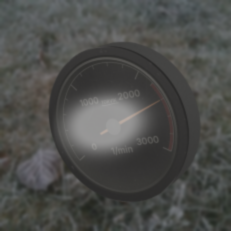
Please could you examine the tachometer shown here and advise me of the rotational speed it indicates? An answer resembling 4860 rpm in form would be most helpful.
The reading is 2400 rpm
